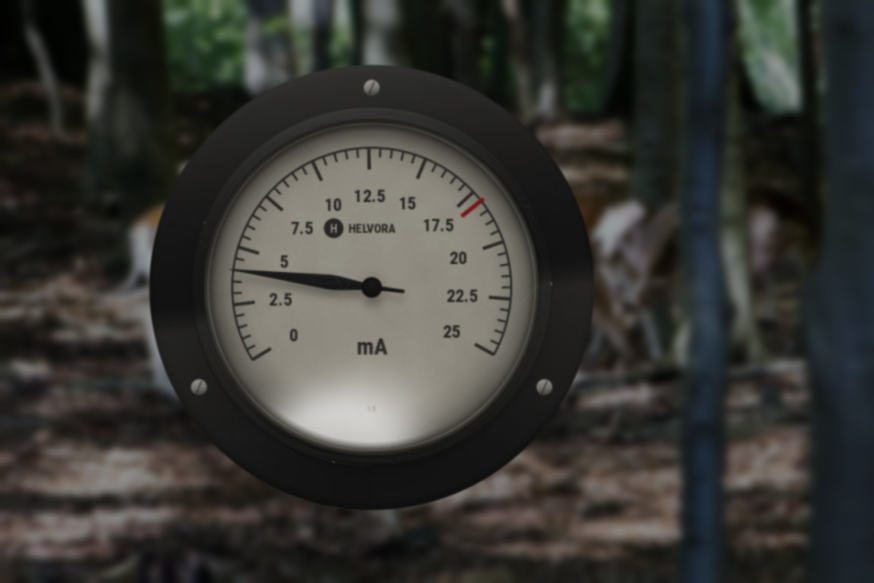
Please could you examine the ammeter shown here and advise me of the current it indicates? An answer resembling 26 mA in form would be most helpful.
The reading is 4 mA
